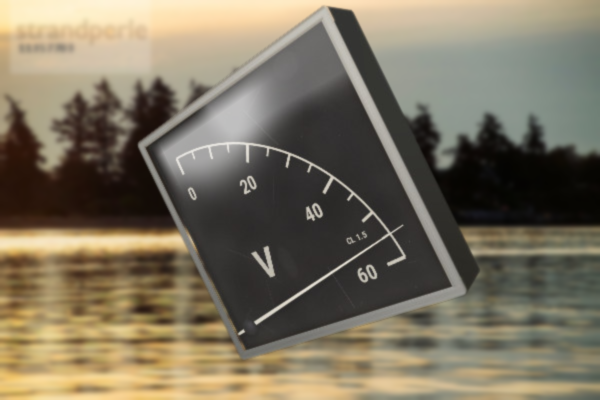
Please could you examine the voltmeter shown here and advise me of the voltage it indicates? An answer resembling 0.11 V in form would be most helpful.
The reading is 55 V
